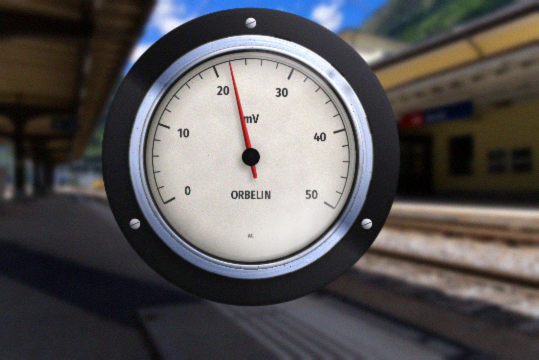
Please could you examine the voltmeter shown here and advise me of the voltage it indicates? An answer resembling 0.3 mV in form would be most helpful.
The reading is 22 mV
